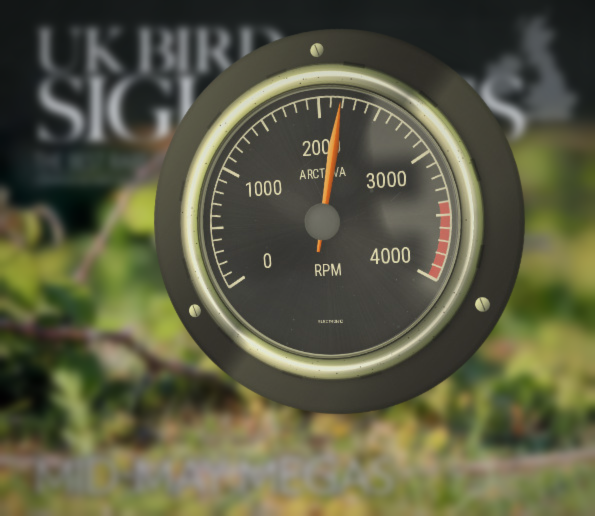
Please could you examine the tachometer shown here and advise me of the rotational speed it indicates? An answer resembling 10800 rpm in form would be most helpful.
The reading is 2200 rpm
